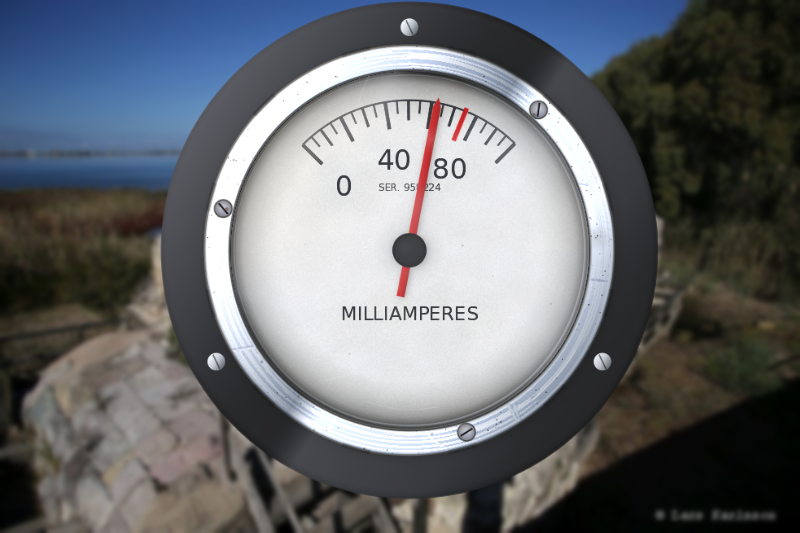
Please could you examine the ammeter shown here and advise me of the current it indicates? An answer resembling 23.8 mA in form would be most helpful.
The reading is 62.5 mA
